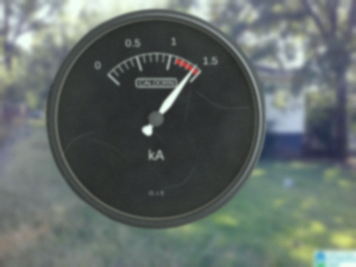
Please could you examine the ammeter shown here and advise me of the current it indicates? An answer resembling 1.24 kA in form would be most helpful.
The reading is 1.4 kA
